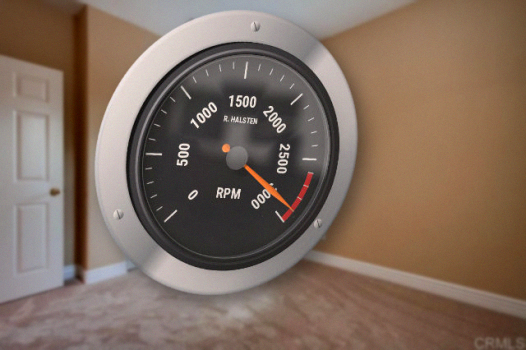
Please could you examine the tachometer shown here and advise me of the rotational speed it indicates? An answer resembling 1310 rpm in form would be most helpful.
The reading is 2900 rpm
